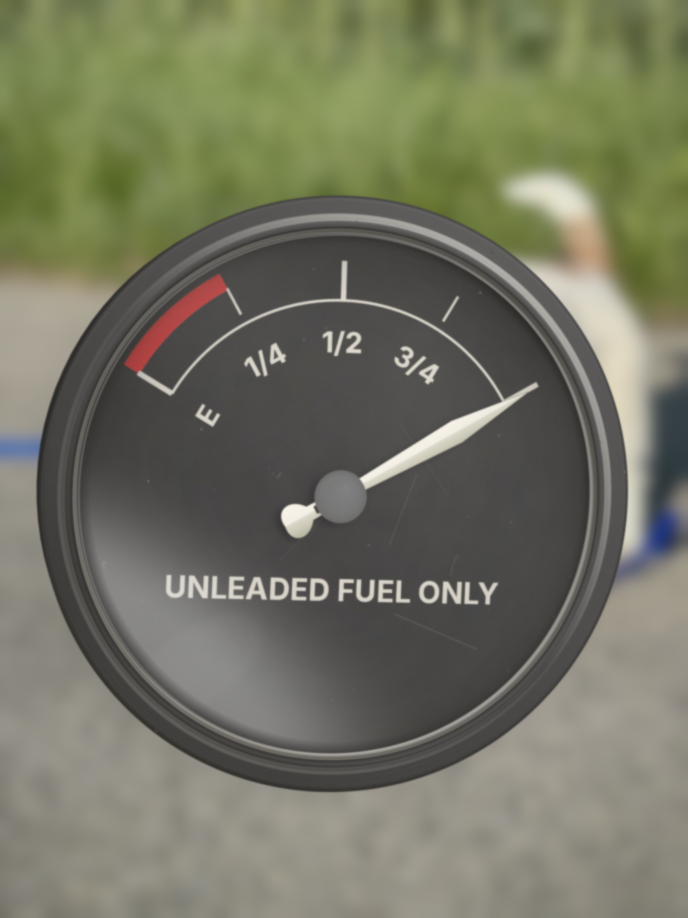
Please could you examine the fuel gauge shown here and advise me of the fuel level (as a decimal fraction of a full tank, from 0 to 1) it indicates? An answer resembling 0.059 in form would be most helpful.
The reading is 1
